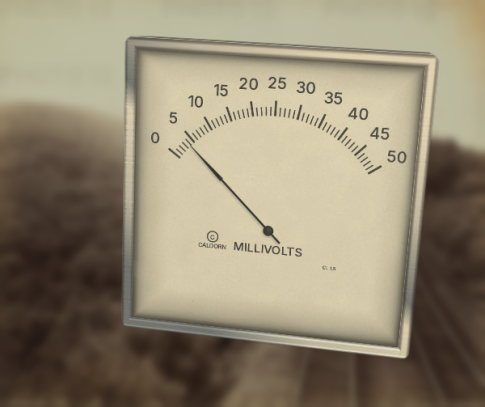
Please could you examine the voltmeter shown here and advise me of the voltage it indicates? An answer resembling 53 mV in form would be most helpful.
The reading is 4 mV
